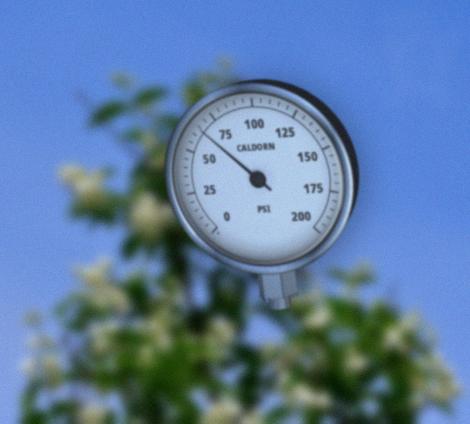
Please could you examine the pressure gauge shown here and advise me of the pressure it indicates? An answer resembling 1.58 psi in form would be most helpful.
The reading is 65 psi
